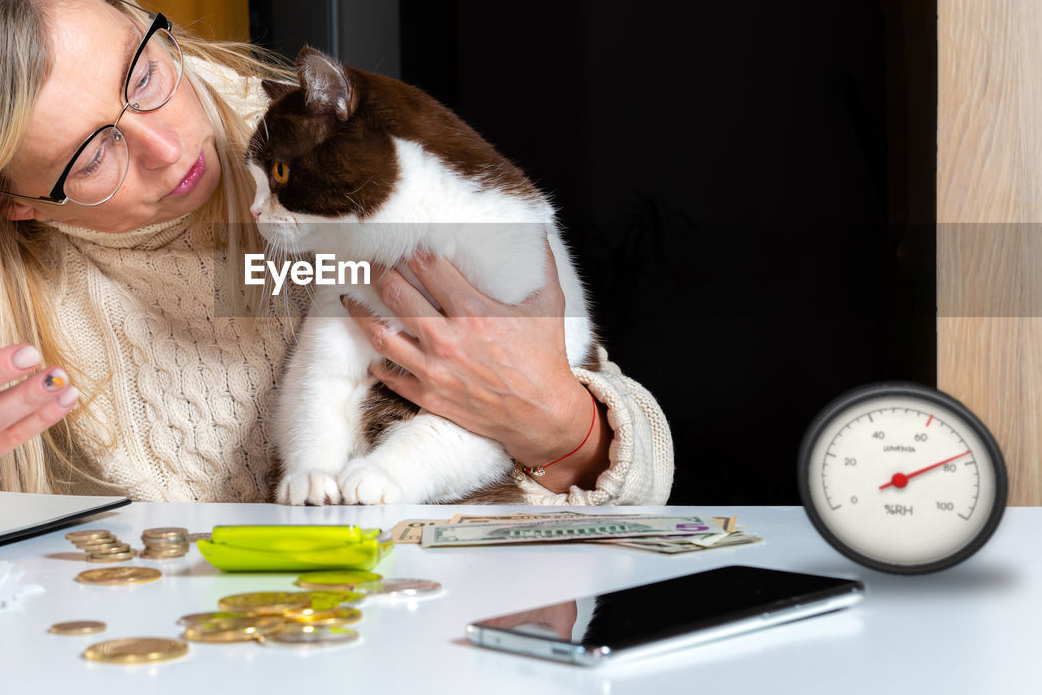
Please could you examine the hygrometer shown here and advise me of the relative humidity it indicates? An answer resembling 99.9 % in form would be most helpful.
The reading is 76 %
